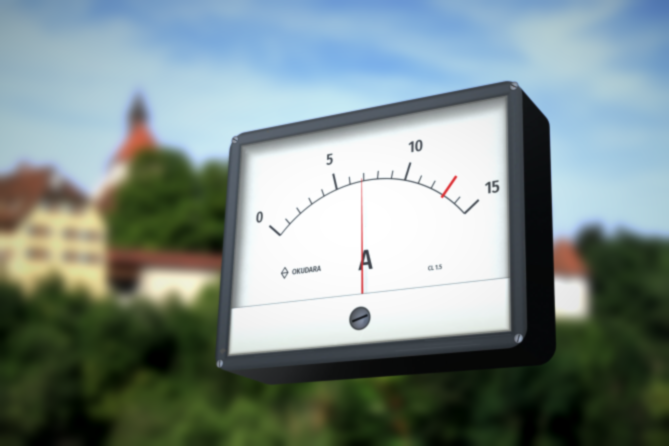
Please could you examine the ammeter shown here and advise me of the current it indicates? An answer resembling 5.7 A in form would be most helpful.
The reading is 7 A
